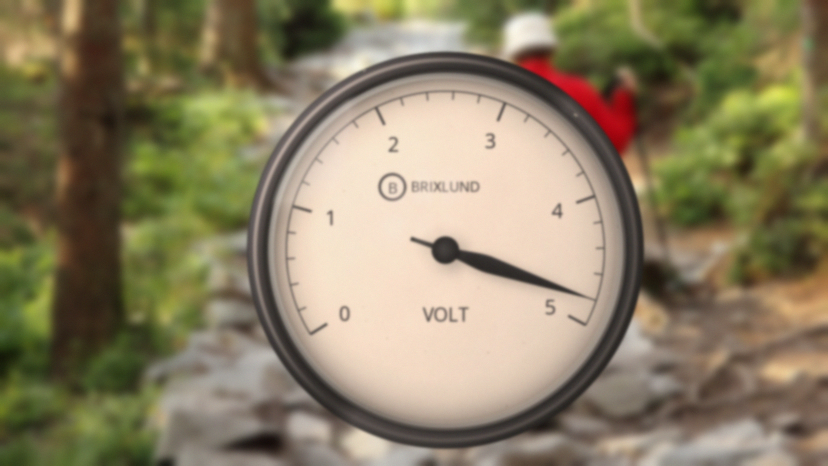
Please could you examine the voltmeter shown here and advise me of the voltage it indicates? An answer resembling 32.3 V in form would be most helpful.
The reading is 4.8 V
